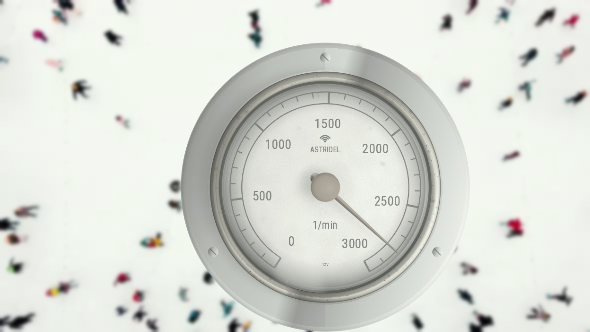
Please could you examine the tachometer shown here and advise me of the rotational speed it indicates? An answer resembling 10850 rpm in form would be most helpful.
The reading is 2800 rpm
